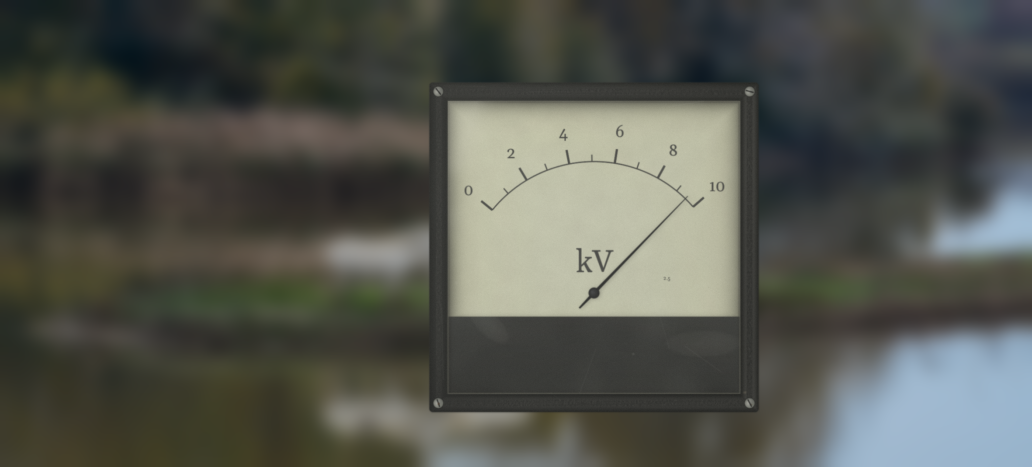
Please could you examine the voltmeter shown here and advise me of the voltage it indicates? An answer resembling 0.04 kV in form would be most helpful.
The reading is 9.5 kV
